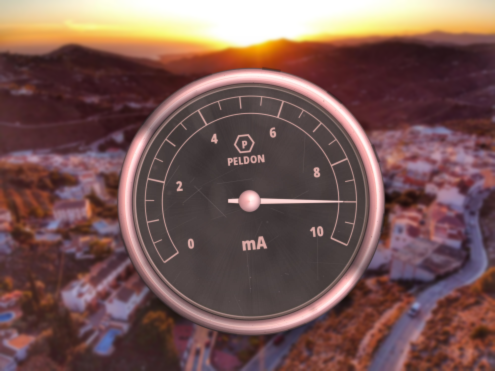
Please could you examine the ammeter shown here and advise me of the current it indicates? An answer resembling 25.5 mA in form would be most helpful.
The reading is 9 mA
